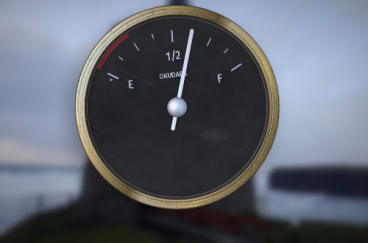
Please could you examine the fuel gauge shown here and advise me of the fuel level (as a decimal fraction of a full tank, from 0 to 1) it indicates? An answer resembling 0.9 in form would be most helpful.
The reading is 0.625
